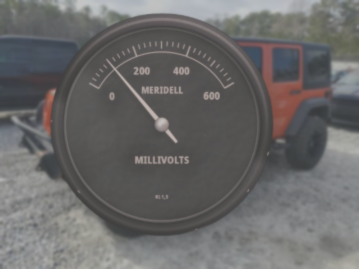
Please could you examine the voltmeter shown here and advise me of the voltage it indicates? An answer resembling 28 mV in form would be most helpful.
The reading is 100 mV
